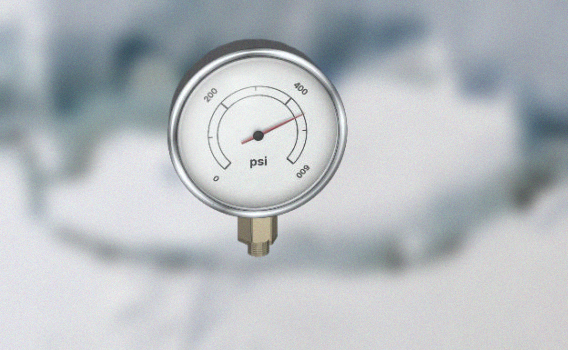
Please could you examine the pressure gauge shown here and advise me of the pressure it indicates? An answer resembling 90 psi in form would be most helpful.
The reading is 450 psi
